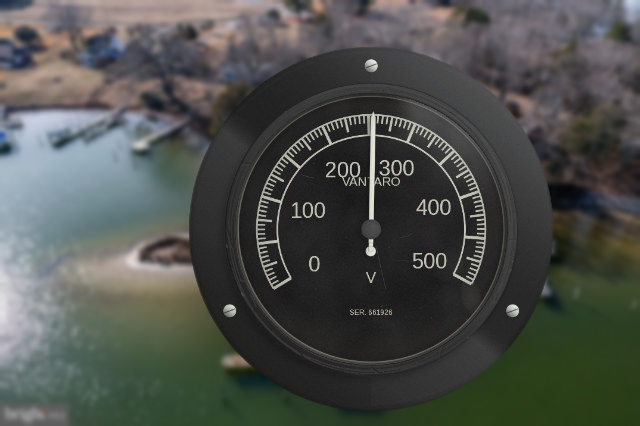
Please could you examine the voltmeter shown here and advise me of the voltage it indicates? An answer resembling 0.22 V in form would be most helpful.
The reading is 255 V
